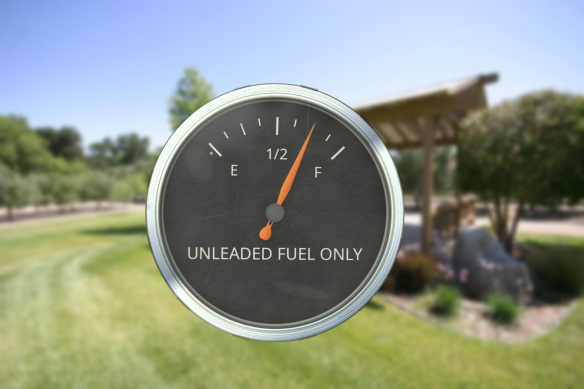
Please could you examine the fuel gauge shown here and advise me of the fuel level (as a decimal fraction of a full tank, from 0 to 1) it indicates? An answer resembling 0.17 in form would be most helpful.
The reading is 0.75
